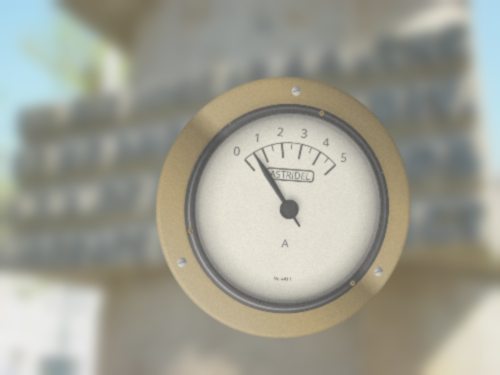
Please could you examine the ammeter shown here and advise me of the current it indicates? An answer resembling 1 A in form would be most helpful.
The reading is 0.5 A
